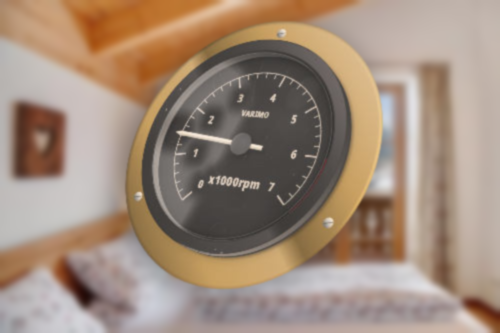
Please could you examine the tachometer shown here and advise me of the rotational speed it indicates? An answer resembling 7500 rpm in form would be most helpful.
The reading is 1400 rpm
